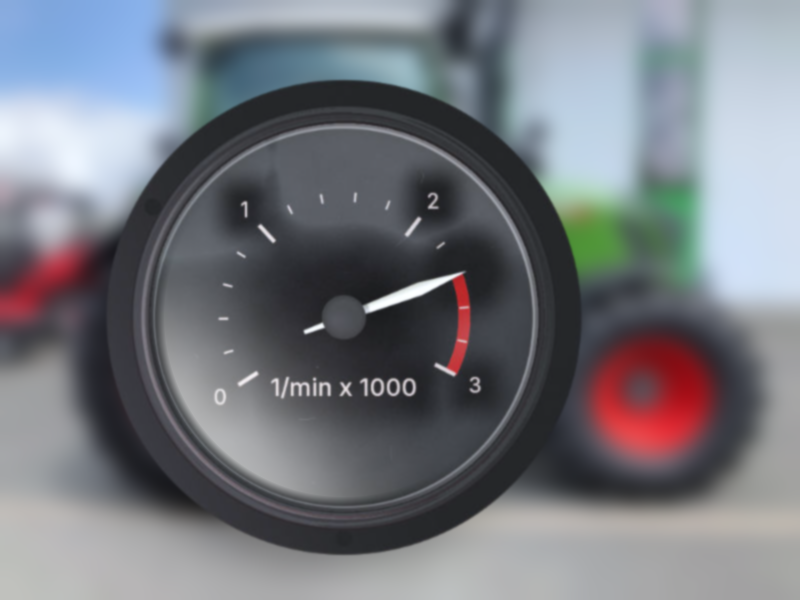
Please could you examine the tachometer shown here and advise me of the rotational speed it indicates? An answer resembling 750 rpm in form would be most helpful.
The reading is 2400 rpm
